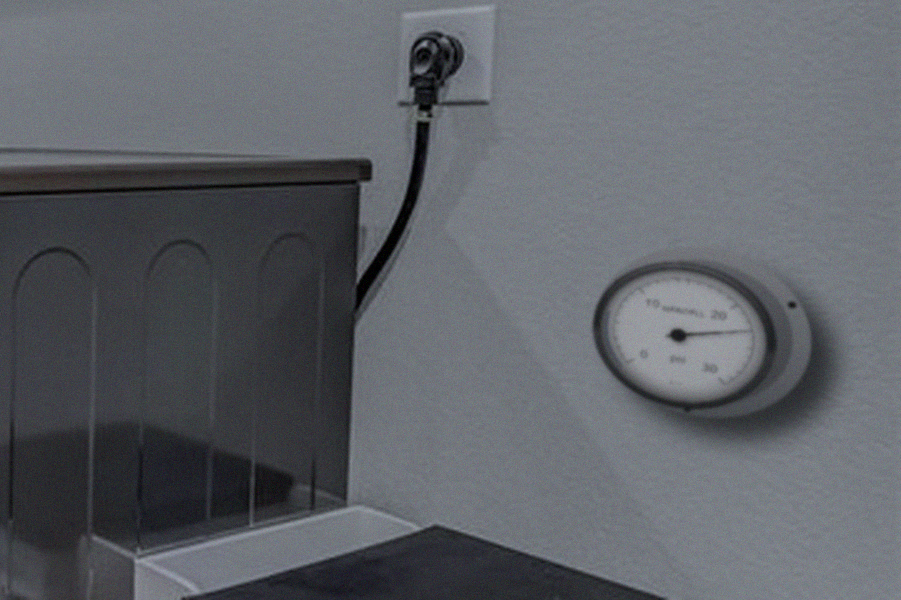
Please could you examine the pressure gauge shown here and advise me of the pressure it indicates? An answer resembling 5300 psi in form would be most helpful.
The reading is 23 psi
